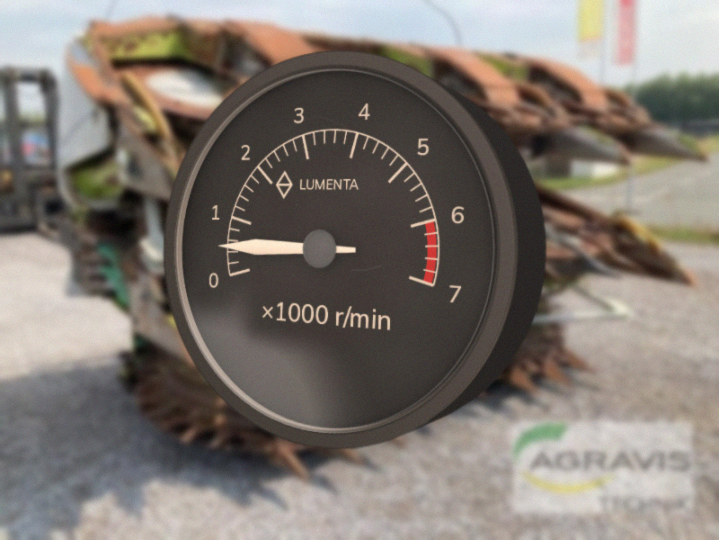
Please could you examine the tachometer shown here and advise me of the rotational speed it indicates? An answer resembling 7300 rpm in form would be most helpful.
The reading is 500 rpm
